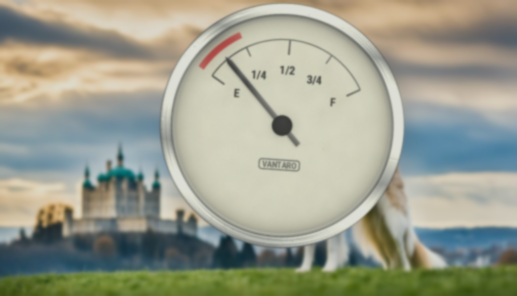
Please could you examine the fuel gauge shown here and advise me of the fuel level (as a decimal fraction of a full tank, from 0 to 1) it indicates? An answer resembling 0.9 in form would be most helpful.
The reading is 0.125
